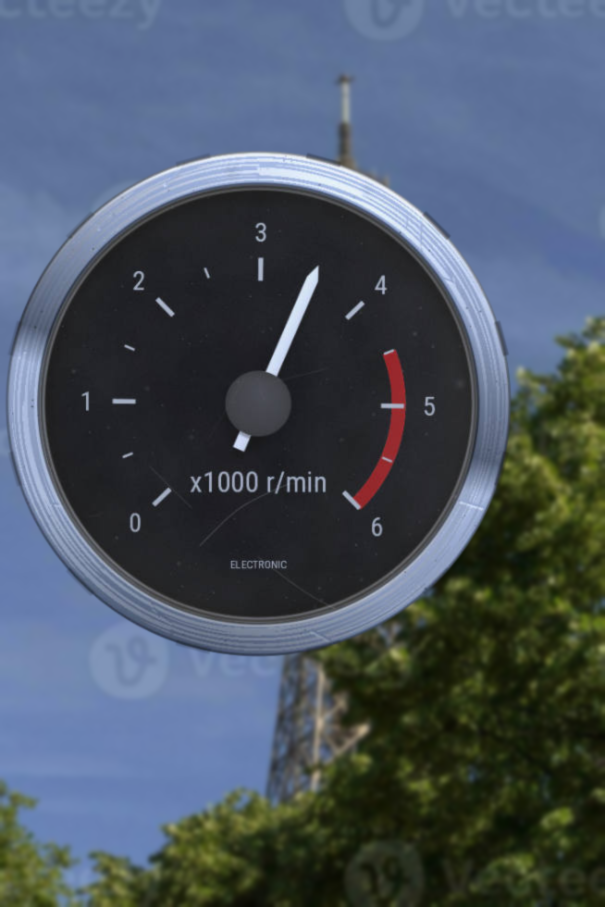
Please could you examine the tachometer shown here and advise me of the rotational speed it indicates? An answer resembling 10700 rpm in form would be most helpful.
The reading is 3500 rpm
